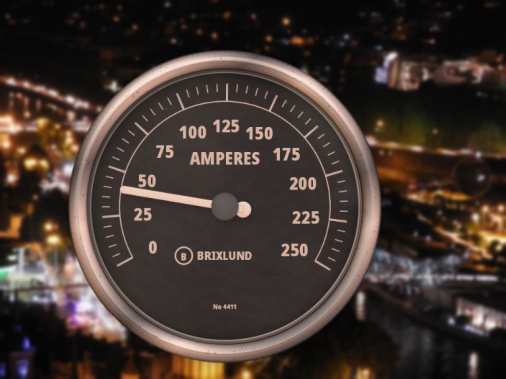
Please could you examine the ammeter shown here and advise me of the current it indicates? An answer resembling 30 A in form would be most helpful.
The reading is 40 A
